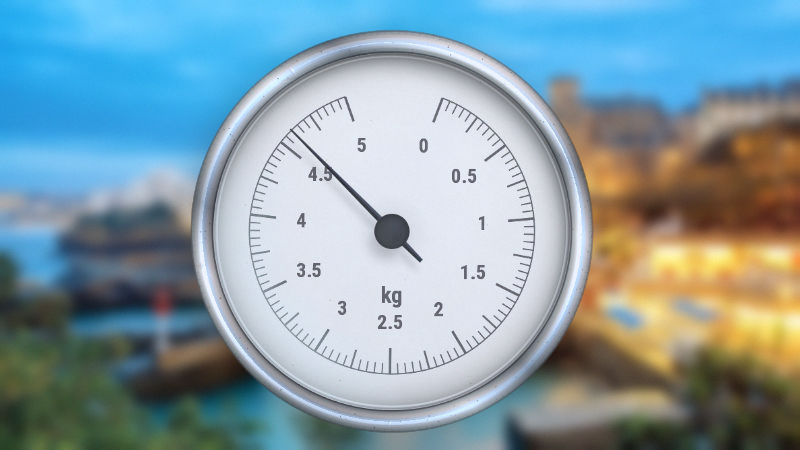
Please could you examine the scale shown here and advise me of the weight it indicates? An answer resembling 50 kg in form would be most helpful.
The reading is 4.6 kg
